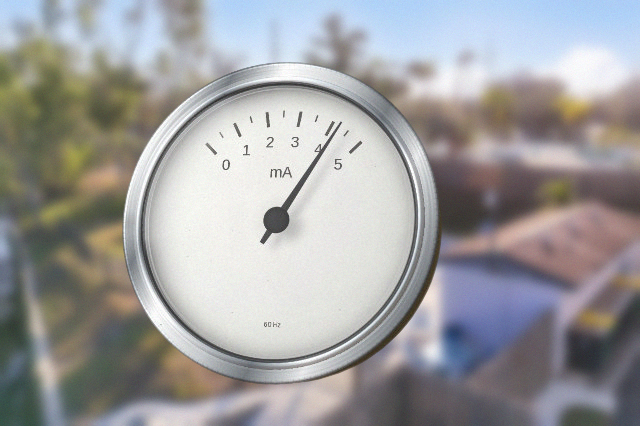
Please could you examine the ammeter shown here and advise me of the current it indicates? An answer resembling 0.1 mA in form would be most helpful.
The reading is 4.25 mA
